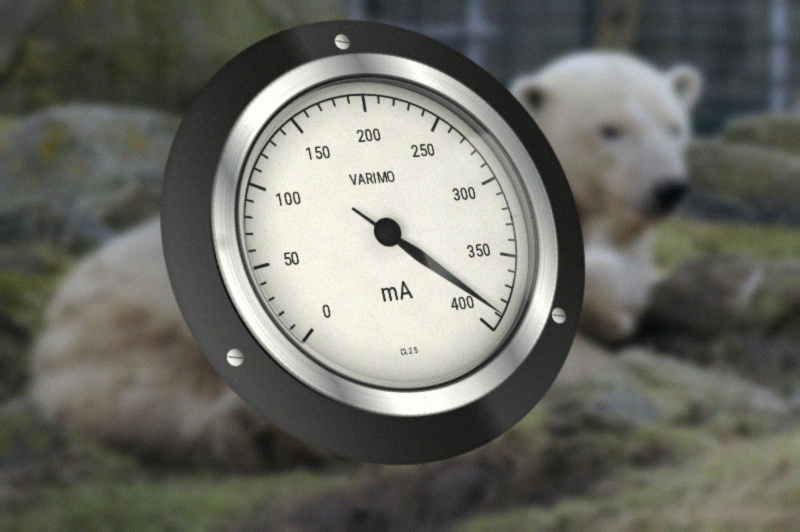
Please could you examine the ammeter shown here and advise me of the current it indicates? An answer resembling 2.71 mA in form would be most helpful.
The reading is 390 mA
